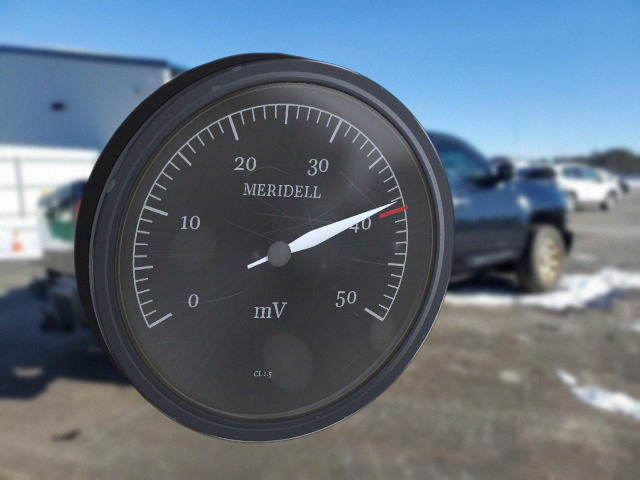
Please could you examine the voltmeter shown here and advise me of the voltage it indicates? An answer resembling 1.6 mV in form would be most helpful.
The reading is 39 mV
